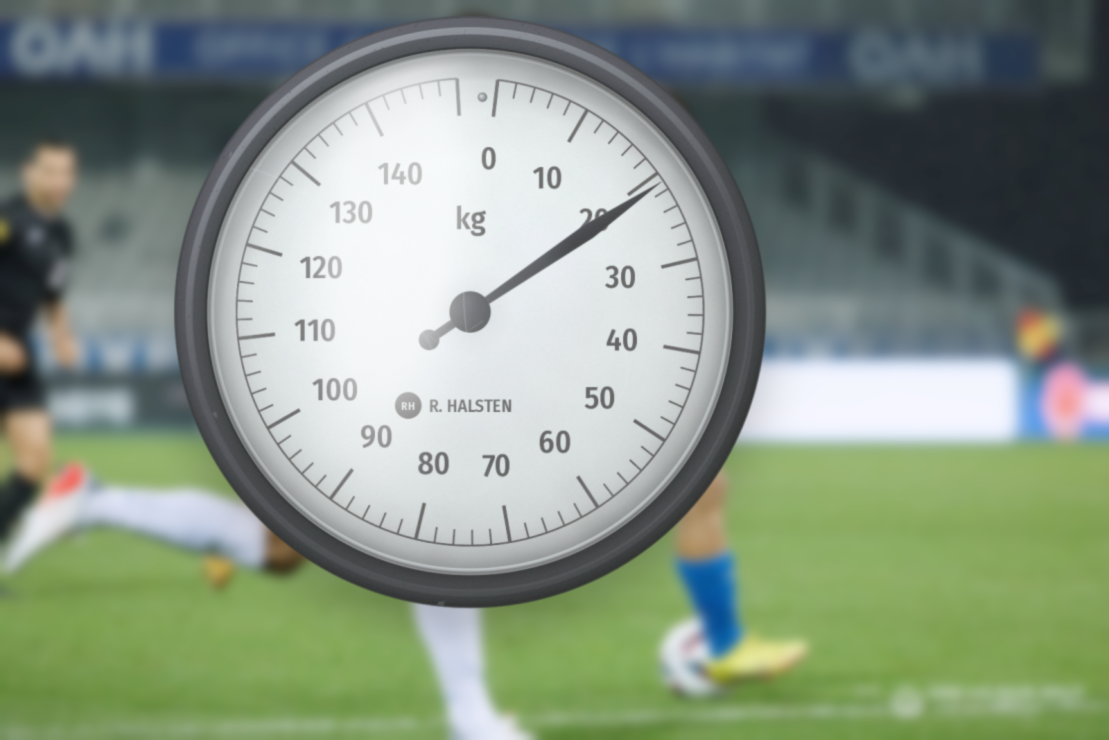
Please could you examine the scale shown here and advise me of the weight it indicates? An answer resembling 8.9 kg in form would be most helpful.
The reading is 21 kg
